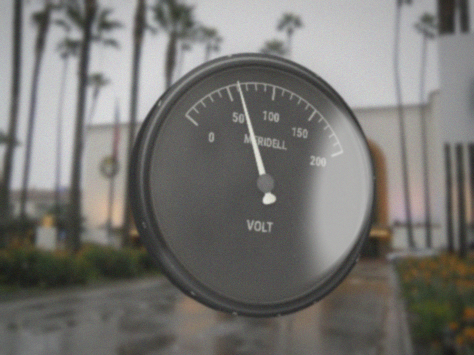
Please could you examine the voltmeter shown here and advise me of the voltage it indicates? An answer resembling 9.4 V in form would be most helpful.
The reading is 60 V
